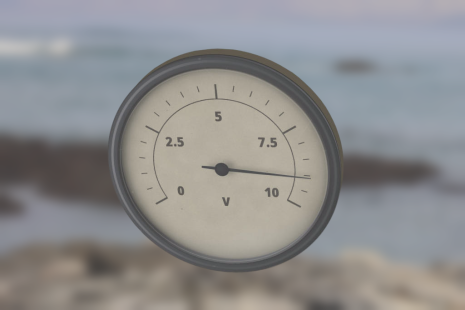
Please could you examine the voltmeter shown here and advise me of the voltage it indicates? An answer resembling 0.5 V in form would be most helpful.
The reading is 9 V
